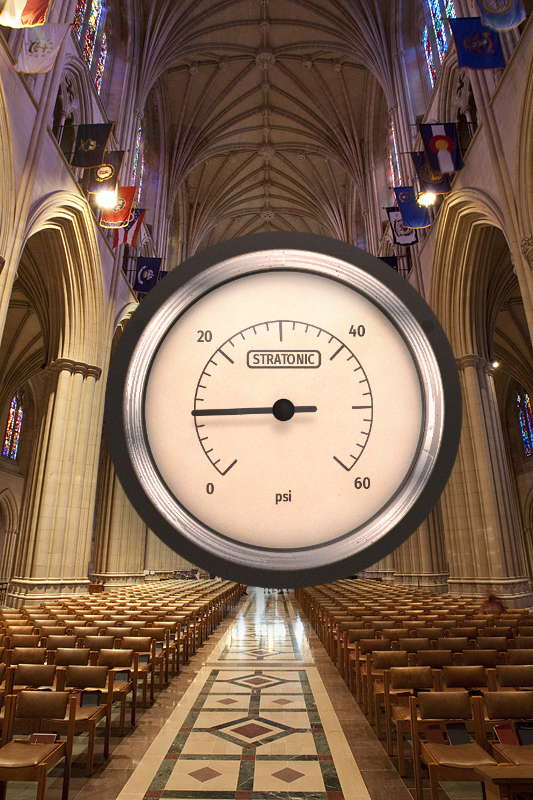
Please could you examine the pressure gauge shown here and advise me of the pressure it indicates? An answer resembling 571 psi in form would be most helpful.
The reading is 10 psi
